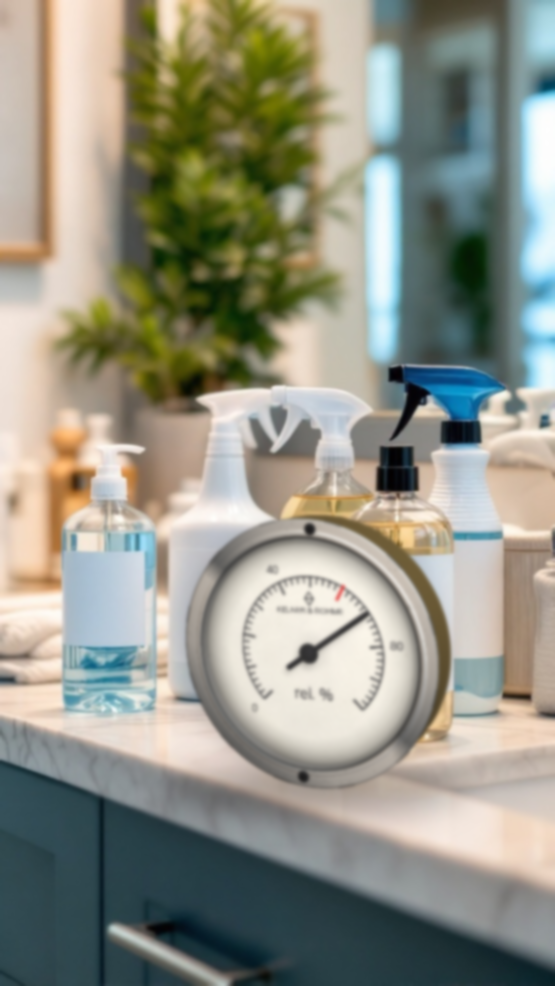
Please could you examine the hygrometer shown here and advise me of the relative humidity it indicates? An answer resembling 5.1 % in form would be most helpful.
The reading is 70 %
